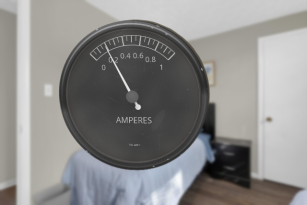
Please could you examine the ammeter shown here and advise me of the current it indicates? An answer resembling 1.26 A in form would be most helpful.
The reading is 0.2 A
